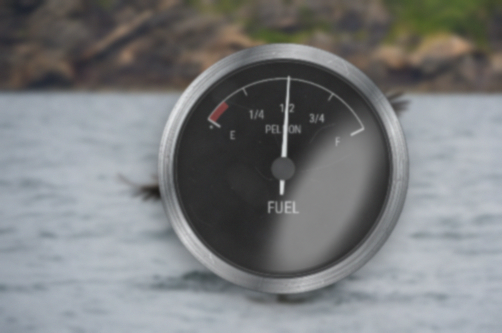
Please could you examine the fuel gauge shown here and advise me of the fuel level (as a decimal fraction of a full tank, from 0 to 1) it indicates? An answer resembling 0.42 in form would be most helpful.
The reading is 0.5
